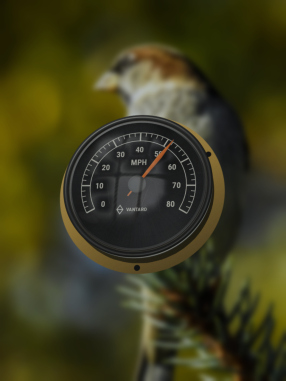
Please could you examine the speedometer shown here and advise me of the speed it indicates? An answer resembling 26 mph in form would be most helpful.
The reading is 52 mph
